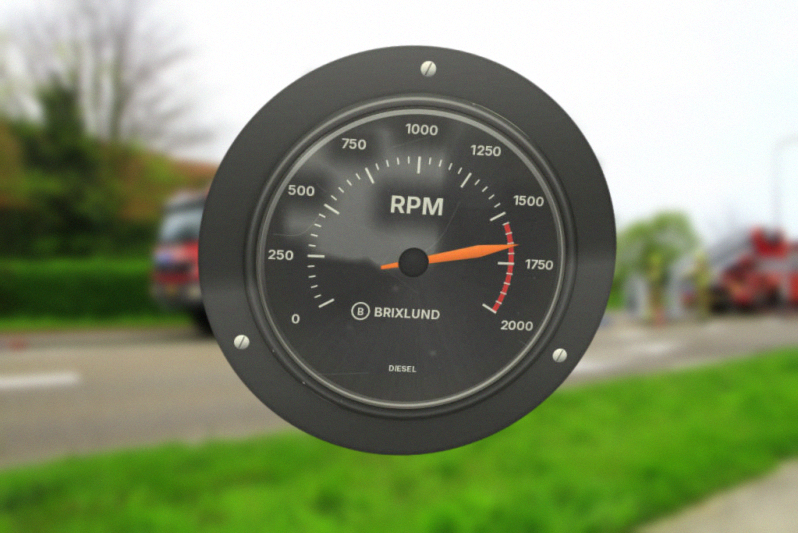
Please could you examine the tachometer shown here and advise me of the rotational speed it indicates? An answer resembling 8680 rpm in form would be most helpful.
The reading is 1650 rpm
